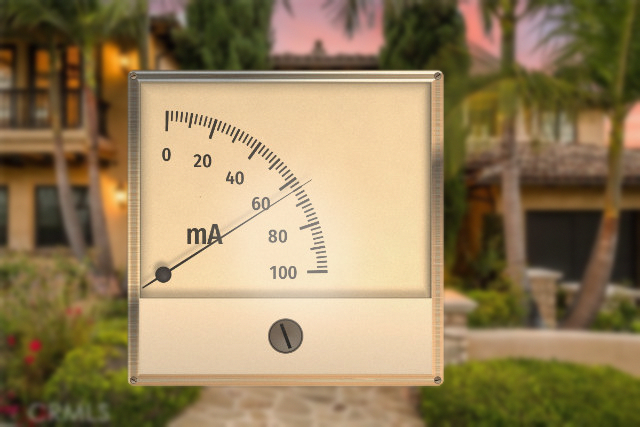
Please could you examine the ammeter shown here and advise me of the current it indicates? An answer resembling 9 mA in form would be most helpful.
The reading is 64 mA
